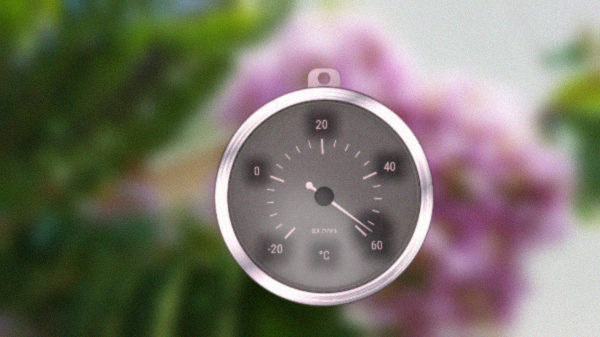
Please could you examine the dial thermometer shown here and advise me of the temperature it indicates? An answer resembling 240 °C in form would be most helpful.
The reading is 58 °C
